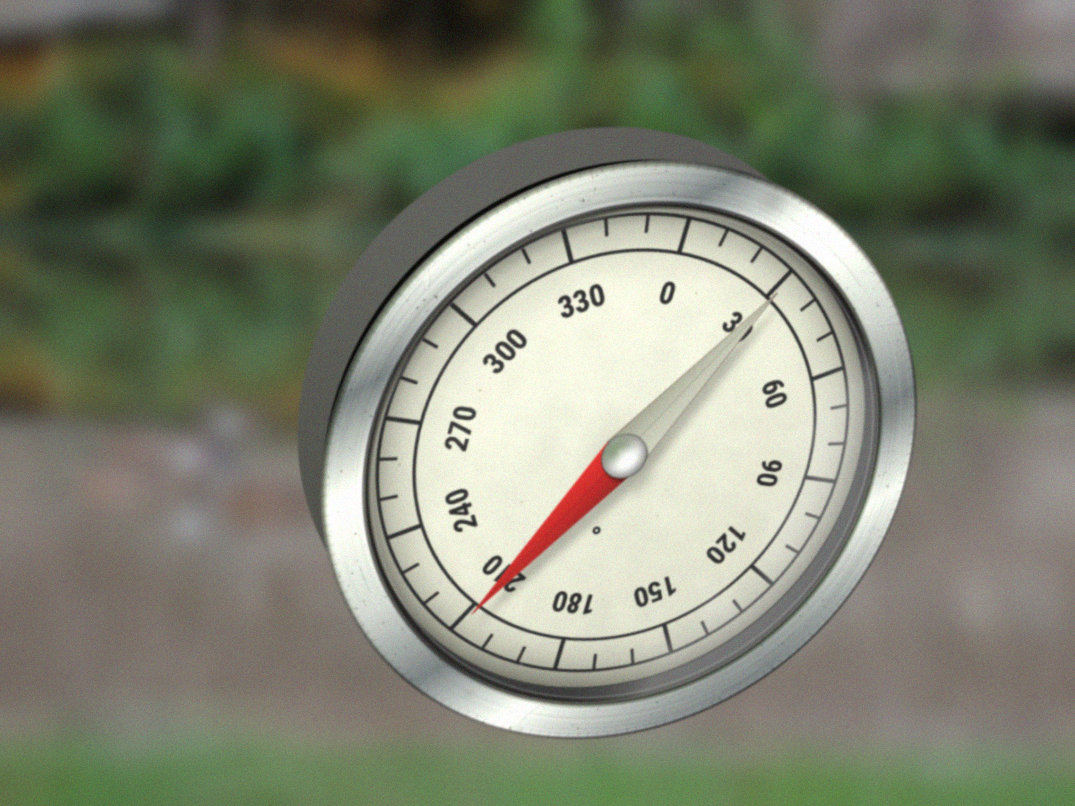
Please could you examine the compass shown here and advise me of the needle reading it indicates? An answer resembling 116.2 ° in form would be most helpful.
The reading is 210 °
